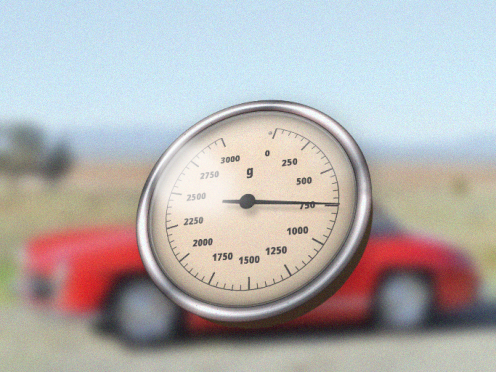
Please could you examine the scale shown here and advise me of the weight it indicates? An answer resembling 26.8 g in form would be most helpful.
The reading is 750 g
